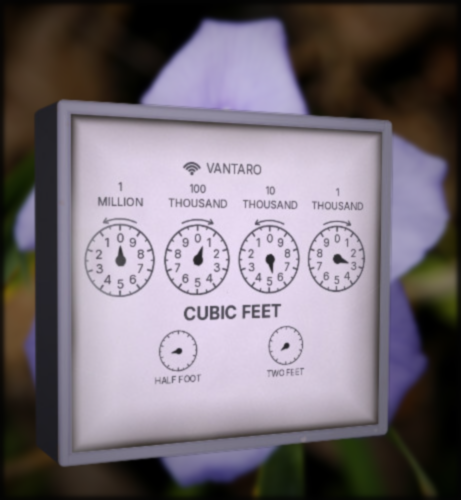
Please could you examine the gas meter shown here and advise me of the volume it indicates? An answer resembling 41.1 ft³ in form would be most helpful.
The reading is 5300 ft³
